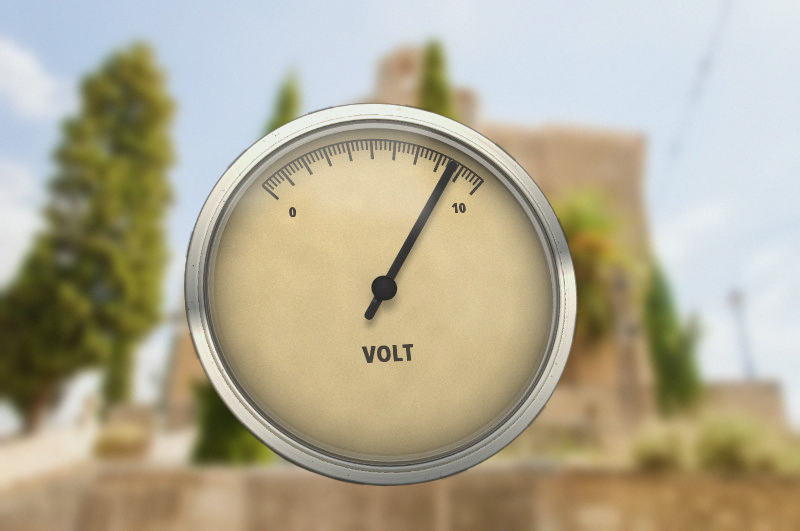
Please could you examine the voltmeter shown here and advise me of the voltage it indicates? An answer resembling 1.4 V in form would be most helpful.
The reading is 8.6 V
